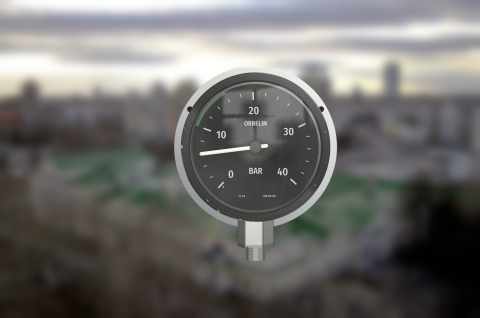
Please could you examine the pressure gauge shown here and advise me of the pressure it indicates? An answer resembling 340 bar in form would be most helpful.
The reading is 6 bar
